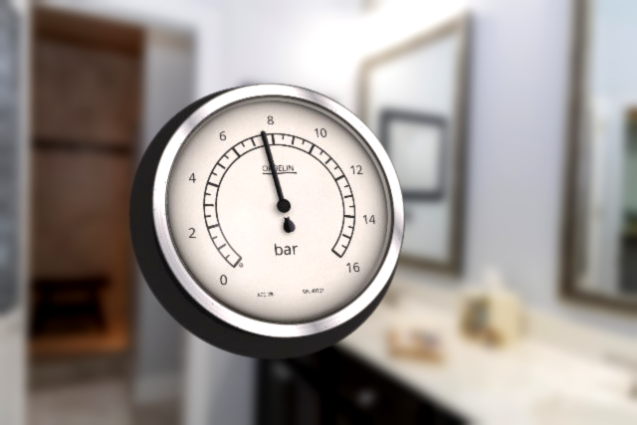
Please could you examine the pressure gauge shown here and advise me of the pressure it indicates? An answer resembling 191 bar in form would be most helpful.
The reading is 7.5 bar
